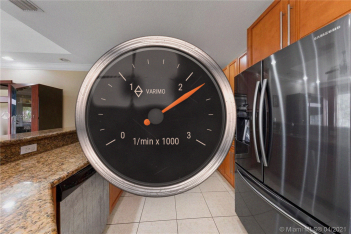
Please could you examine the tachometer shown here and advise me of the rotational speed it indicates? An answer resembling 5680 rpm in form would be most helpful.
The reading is 2200 rpm
